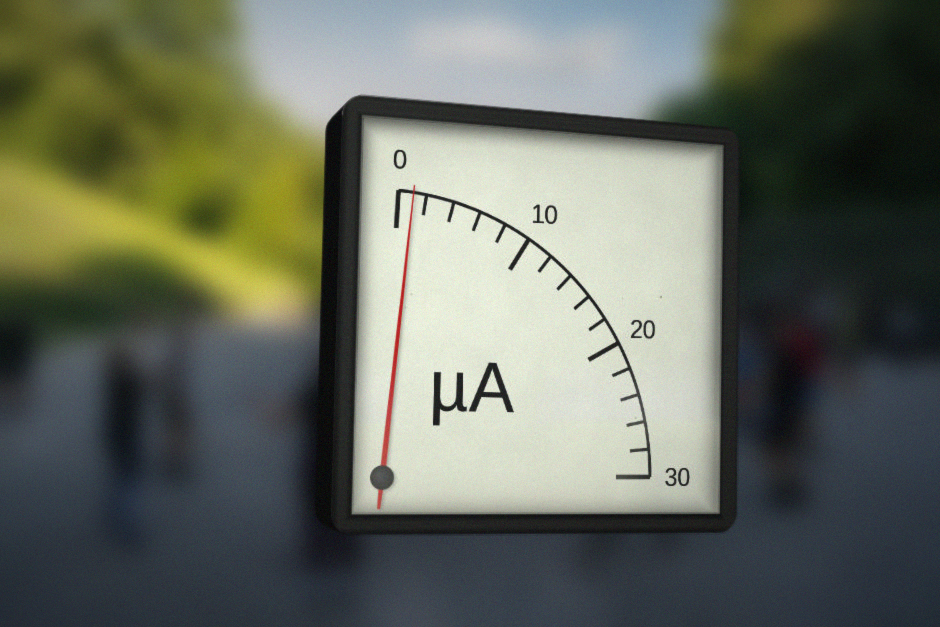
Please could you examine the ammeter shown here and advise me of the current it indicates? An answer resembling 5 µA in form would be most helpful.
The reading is 1 µA
